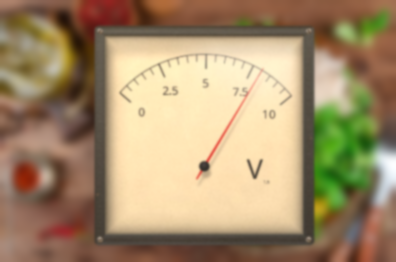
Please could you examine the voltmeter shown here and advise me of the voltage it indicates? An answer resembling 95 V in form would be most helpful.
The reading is 8 V
